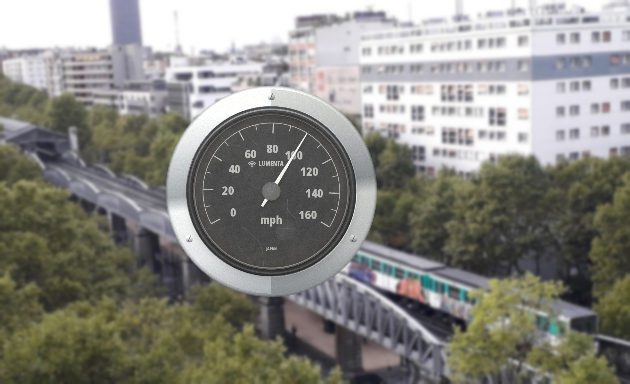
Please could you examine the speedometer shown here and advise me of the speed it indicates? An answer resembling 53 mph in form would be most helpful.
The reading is 100 mph
